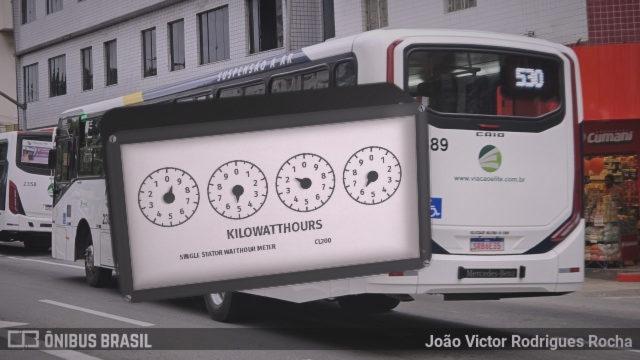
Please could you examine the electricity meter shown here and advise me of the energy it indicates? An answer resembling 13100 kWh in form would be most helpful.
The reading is 9516 kWh
